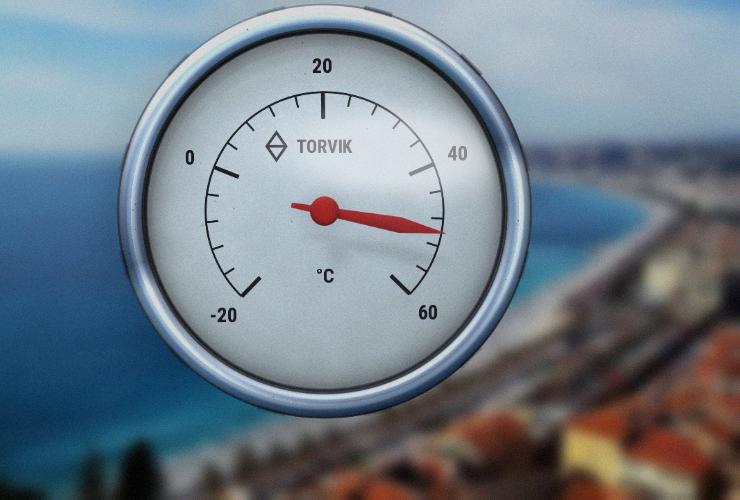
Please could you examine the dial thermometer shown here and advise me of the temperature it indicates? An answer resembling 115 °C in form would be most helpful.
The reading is 50 °C
